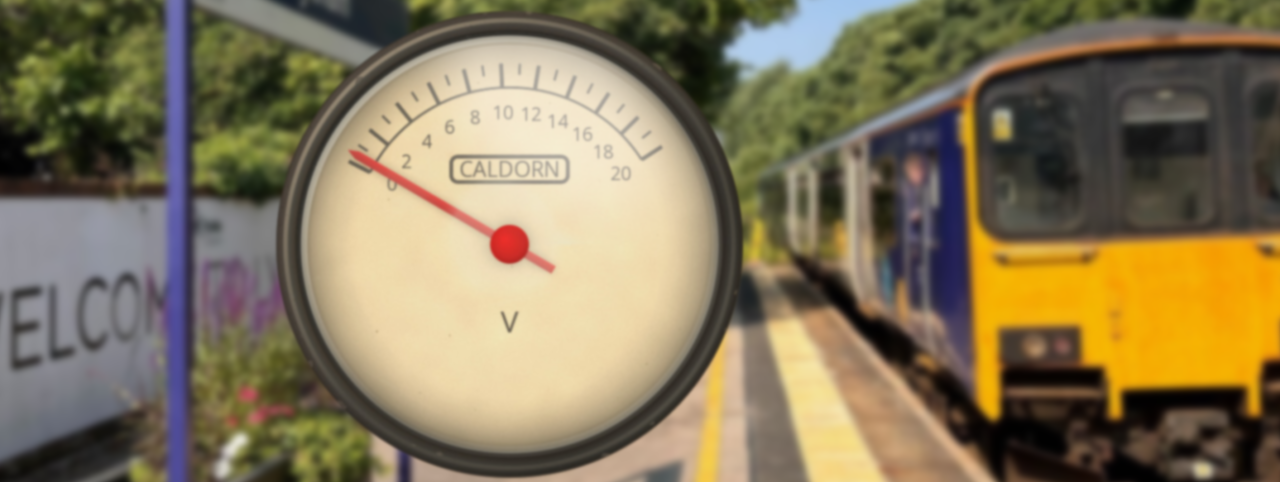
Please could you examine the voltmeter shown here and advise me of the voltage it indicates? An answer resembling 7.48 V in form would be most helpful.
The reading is 0.5 V
